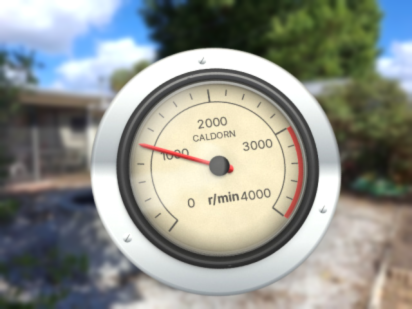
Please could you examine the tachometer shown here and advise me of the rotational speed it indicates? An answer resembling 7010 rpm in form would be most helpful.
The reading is 1000 rpm
